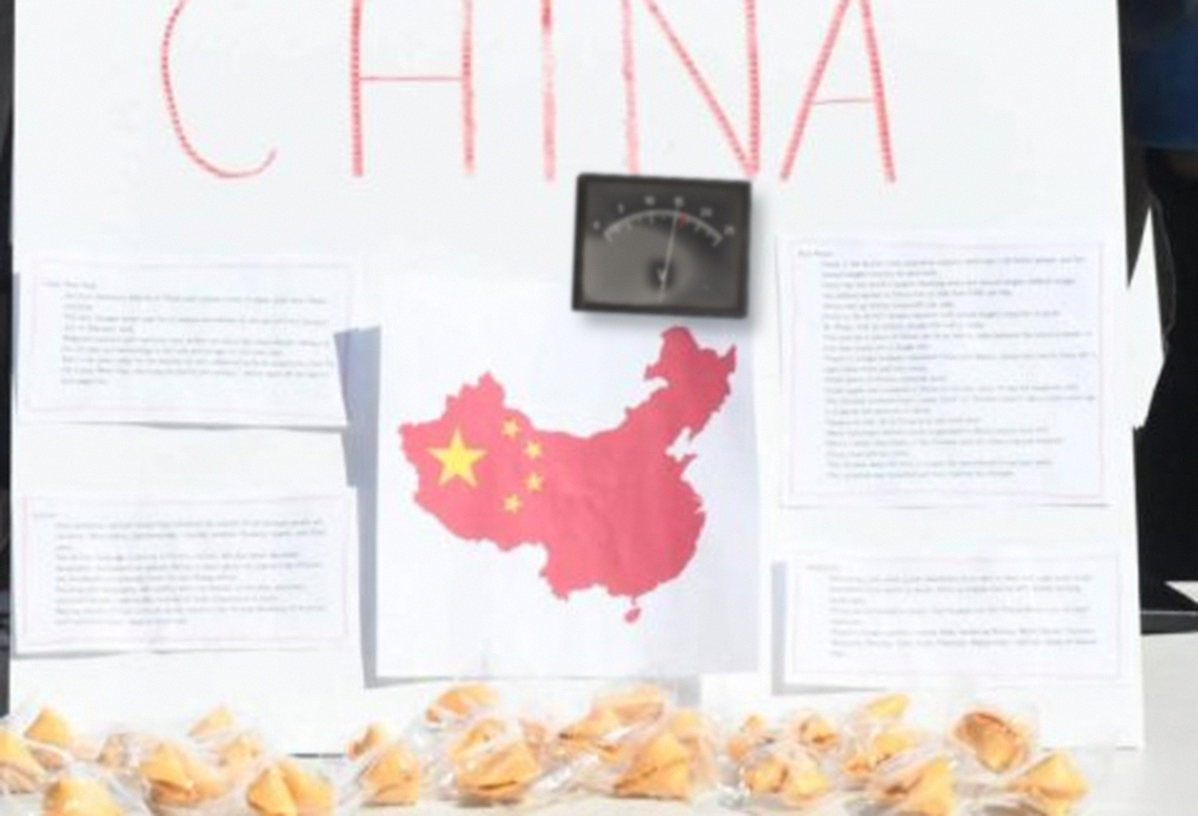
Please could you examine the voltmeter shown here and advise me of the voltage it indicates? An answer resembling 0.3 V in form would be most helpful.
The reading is 15 V
